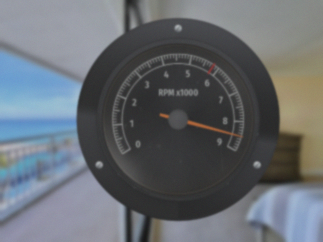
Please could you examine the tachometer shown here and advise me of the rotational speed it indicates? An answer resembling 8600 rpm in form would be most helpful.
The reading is 8500 rpm
